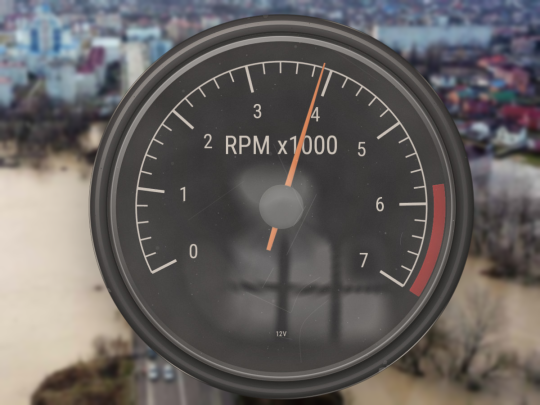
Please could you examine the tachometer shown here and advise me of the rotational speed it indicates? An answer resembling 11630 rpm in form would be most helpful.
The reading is 3900 rpm
